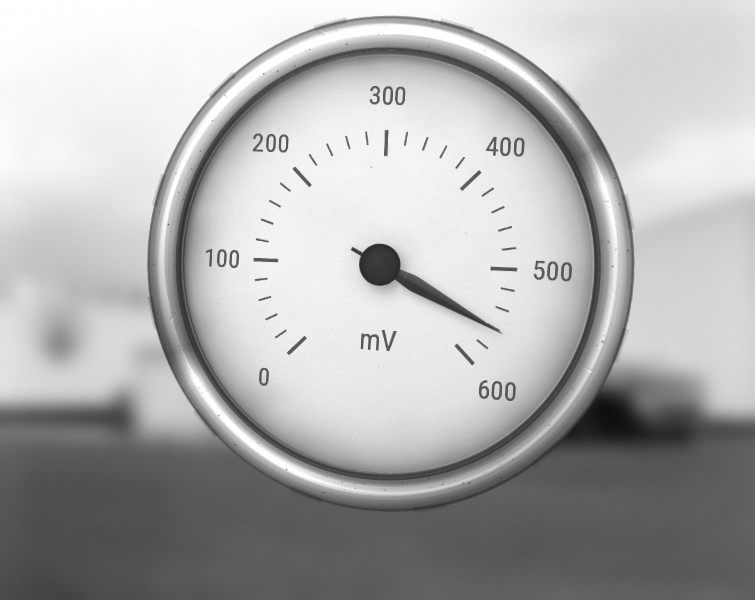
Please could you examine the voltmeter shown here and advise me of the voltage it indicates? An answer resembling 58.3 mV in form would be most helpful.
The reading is 560 mV
